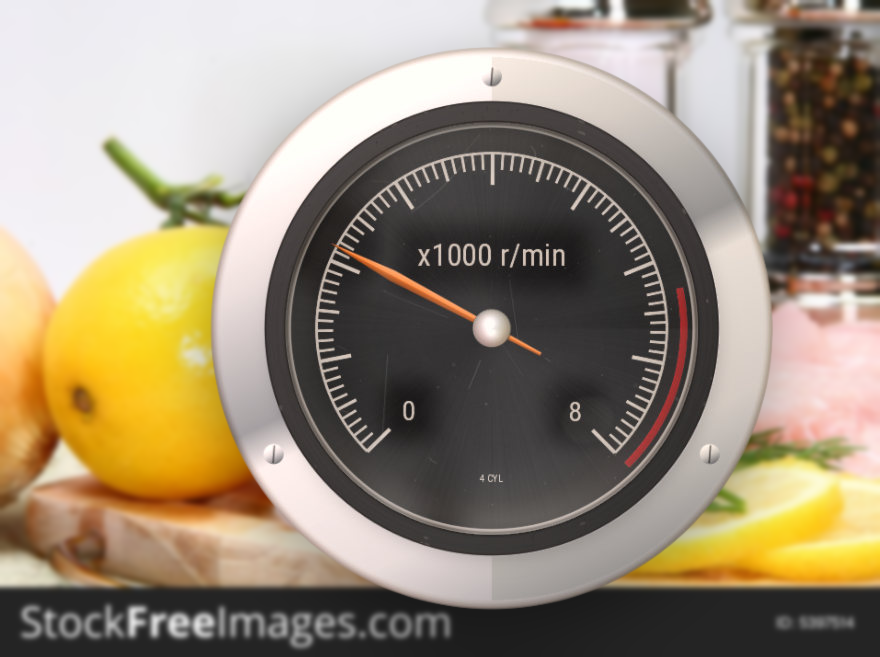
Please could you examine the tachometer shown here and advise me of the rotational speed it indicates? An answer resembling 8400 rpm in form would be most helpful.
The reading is 2150 rpm
